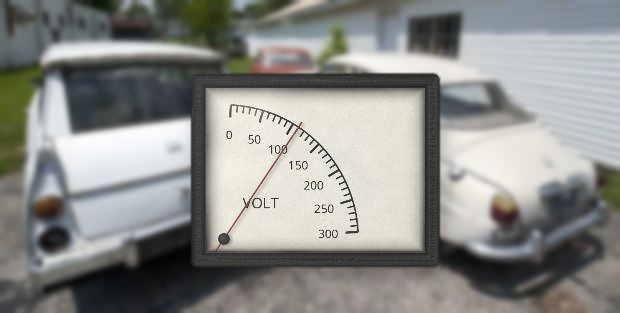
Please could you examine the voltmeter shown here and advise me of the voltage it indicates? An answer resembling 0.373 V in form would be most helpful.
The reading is 110 V
